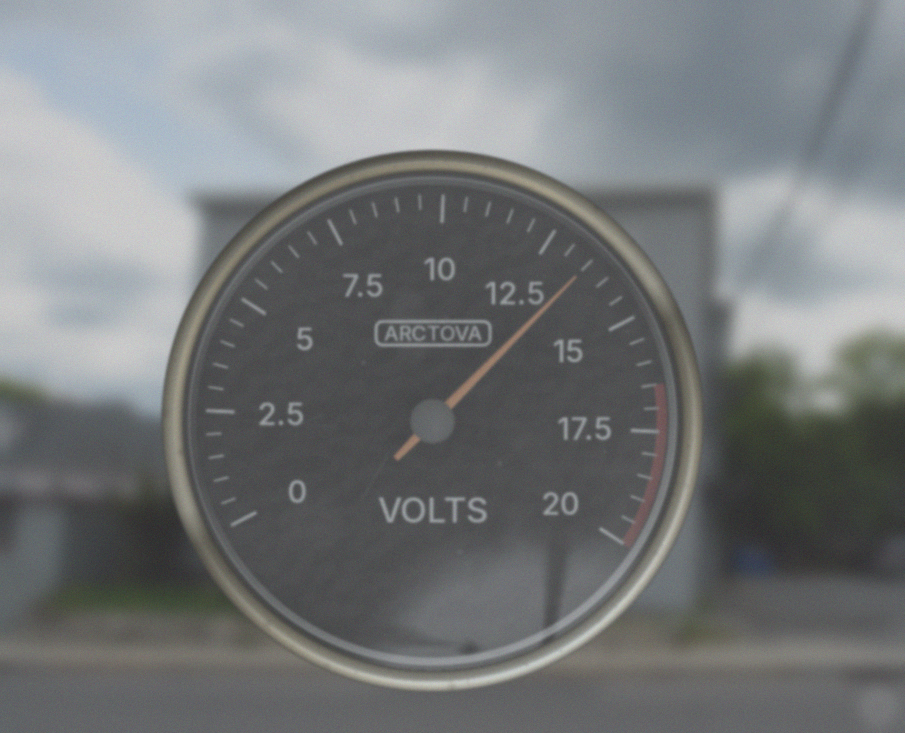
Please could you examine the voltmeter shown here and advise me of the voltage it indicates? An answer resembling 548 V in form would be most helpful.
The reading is 13.5 V
